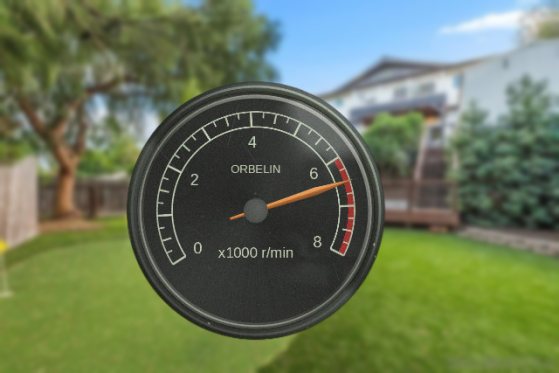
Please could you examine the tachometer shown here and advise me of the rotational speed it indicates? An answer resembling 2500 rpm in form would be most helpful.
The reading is 6500 rpm
